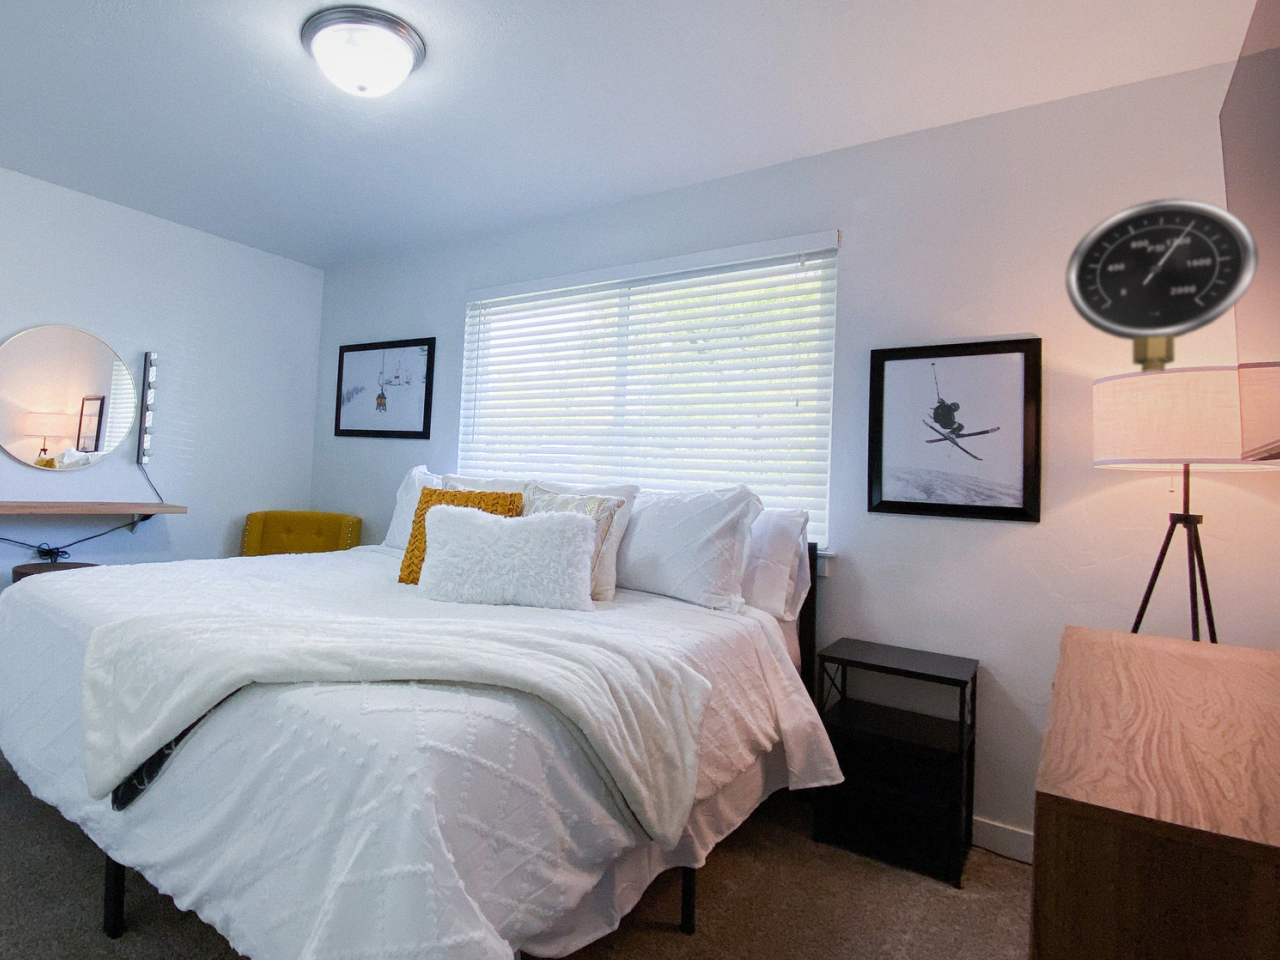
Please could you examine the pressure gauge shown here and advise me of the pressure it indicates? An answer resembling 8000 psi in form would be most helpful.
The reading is 1200 psi
